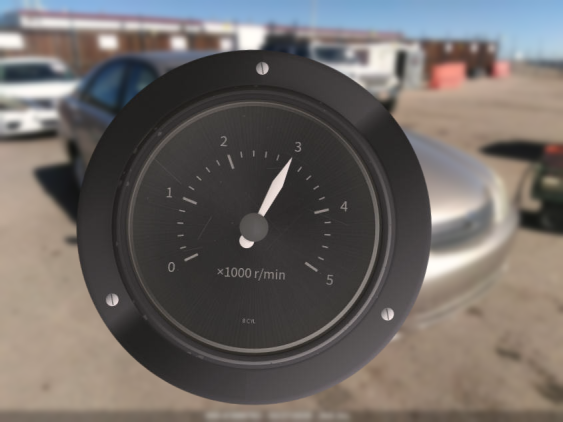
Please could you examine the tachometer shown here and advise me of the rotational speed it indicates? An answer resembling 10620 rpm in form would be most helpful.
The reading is 3000 rpm
